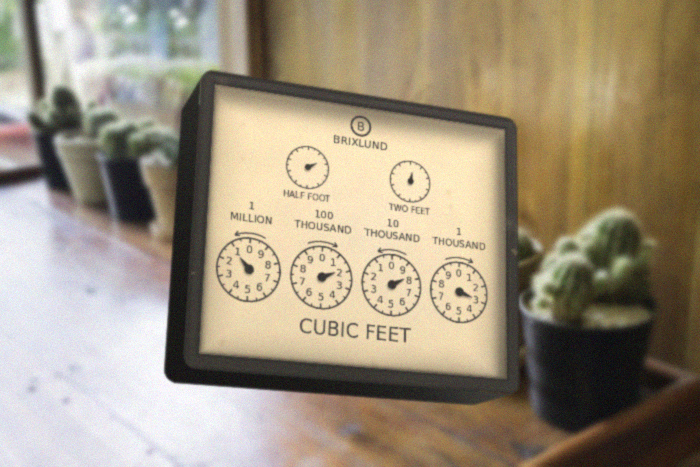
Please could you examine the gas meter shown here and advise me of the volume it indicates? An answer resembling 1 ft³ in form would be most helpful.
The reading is 118300 ft³
